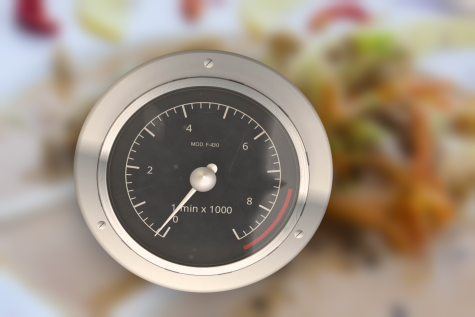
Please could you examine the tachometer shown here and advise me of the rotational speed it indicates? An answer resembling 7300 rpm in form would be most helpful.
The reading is 200 rpm
